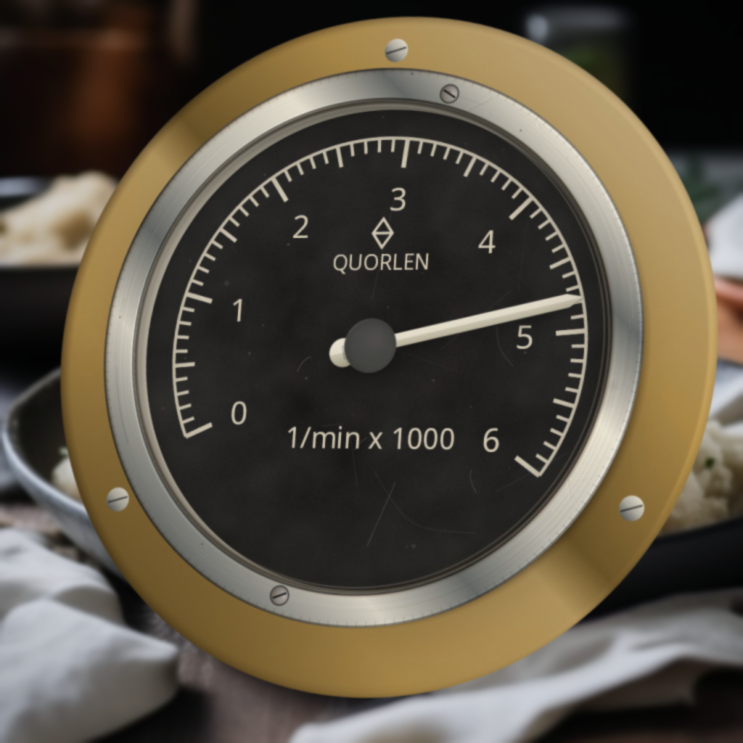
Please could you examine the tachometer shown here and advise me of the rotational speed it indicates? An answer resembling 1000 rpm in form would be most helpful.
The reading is 4800 rpm
